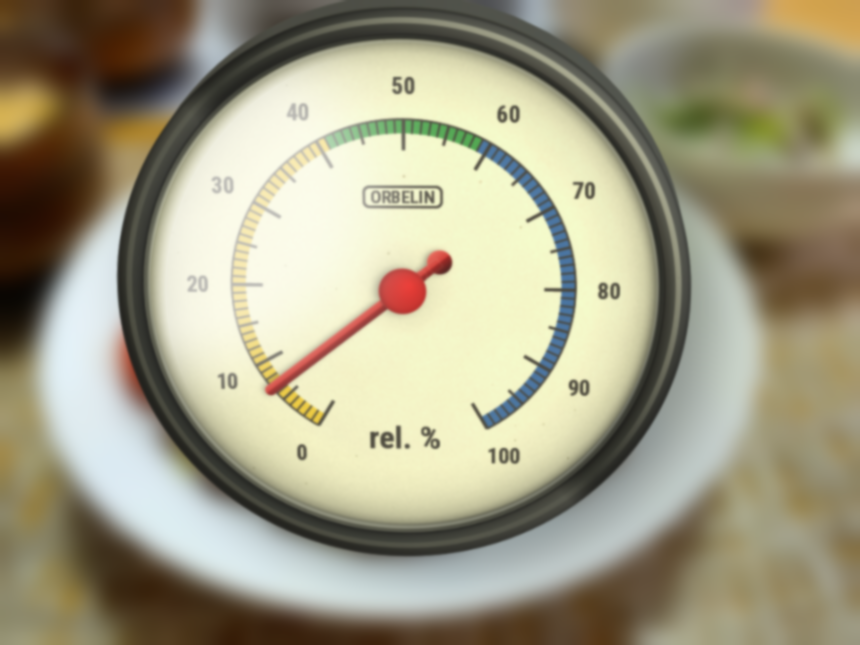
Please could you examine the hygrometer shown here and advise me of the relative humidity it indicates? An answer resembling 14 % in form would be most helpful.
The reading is 7 %
